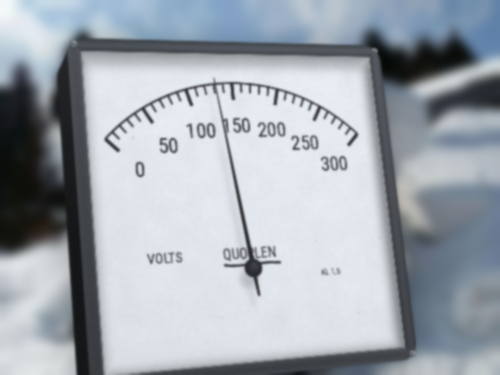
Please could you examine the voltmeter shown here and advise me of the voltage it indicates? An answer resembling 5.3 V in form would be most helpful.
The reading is 130 V
